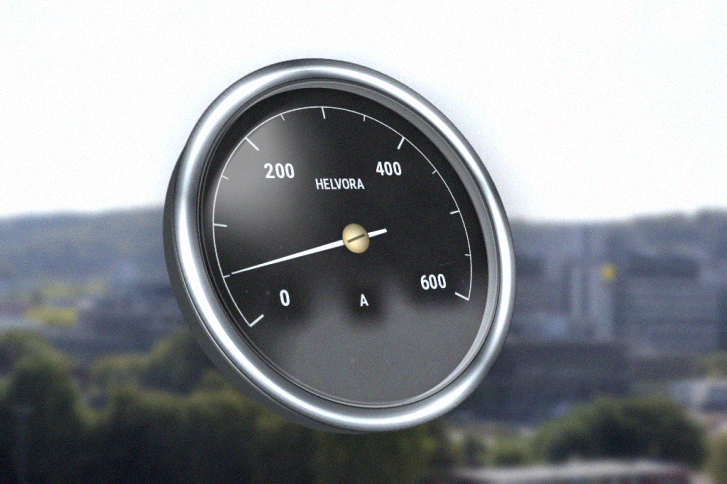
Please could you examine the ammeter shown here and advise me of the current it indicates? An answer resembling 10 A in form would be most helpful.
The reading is 50 A
